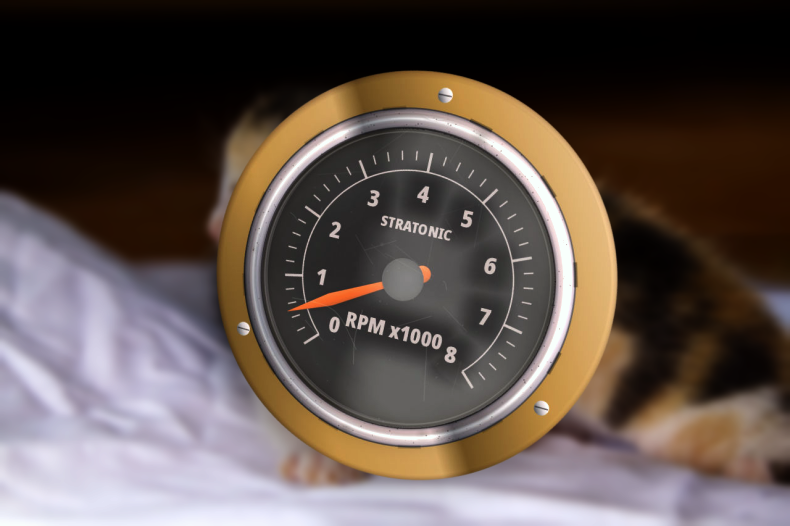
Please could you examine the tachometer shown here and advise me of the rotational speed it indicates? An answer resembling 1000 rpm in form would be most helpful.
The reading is 500 rpm
